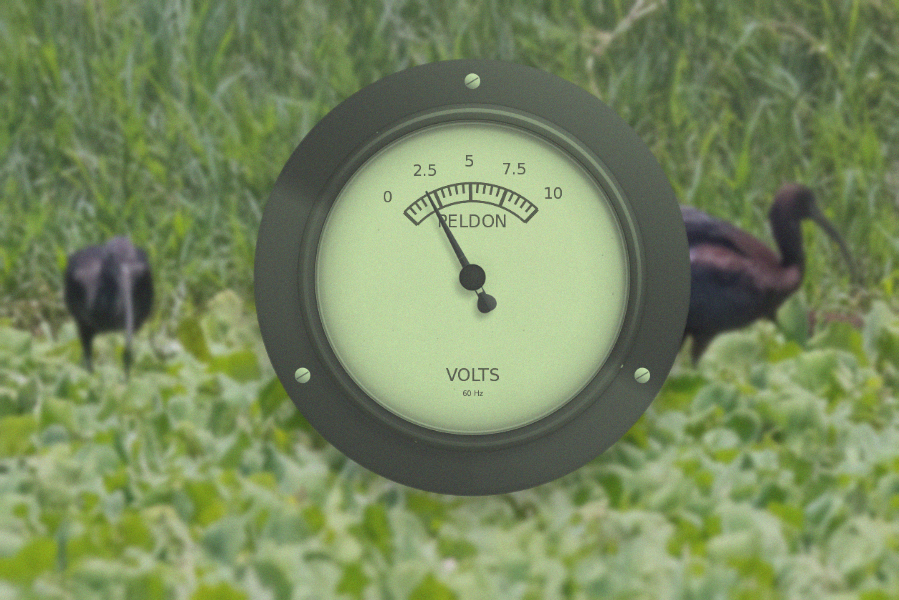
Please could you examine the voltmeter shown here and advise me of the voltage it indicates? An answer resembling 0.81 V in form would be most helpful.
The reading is 2 V
